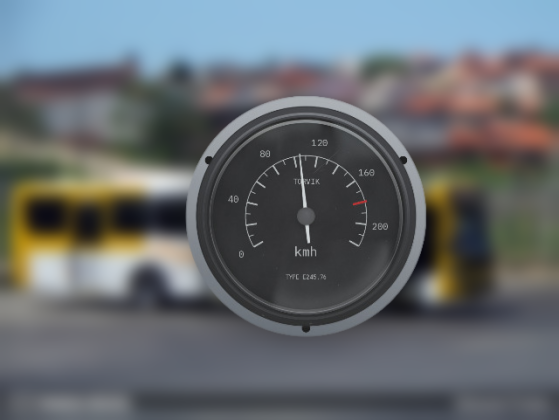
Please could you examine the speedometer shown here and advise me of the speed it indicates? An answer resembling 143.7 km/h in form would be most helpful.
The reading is 105 km/h
